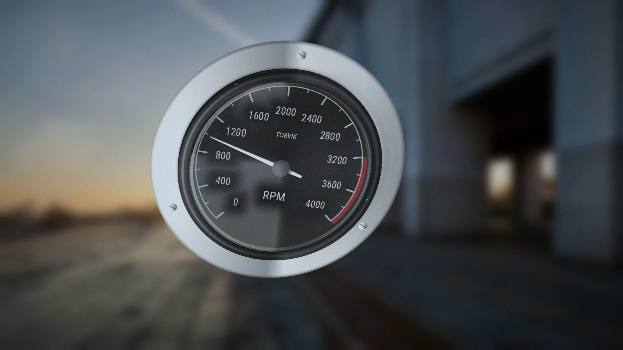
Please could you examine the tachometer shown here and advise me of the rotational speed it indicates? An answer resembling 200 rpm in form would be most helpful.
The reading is 1000 rpm
